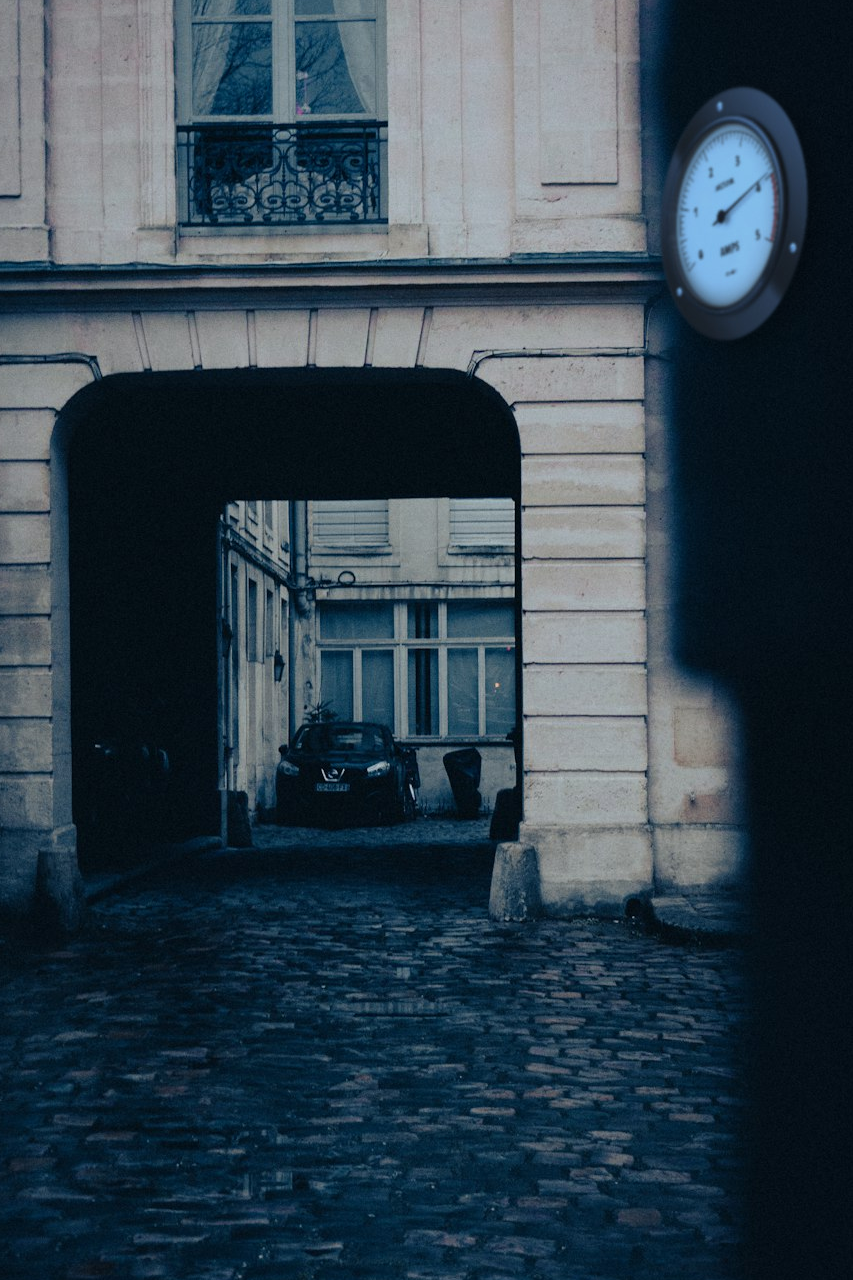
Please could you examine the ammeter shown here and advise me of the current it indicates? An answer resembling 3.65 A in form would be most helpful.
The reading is 4 A
